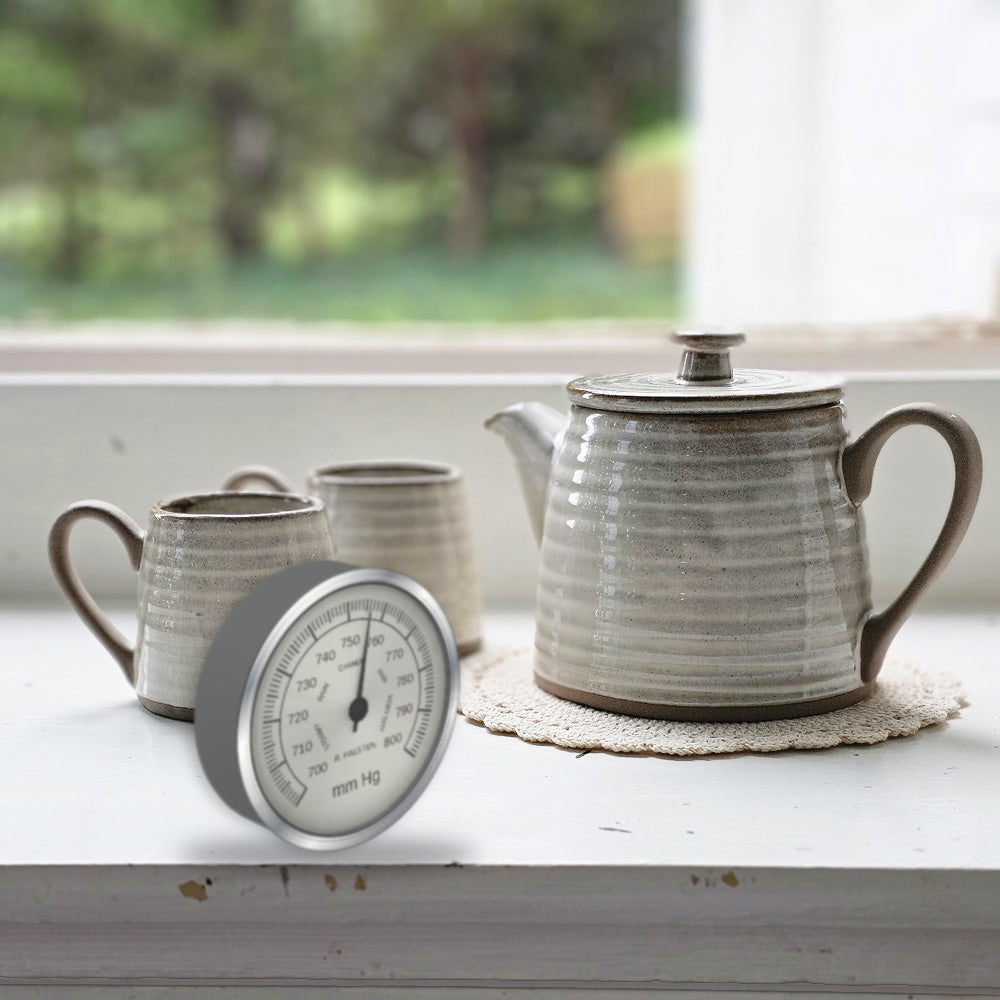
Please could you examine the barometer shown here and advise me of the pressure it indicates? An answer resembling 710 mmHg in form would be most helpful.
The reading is 755 mmHg
